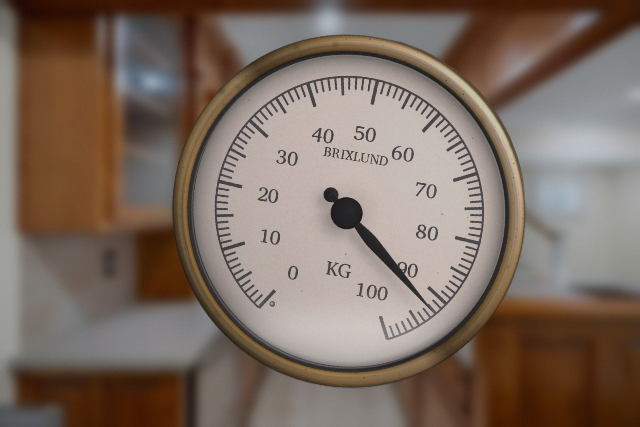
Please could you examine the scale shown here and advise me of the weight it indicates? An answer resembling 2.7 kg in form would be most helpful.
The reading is 92 kg
